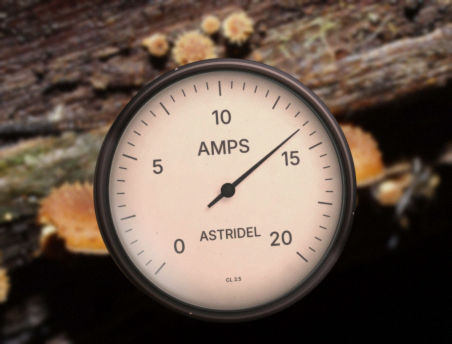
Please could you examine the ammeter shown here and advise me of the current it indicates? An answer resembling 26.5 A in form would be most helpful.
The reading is 14 A
